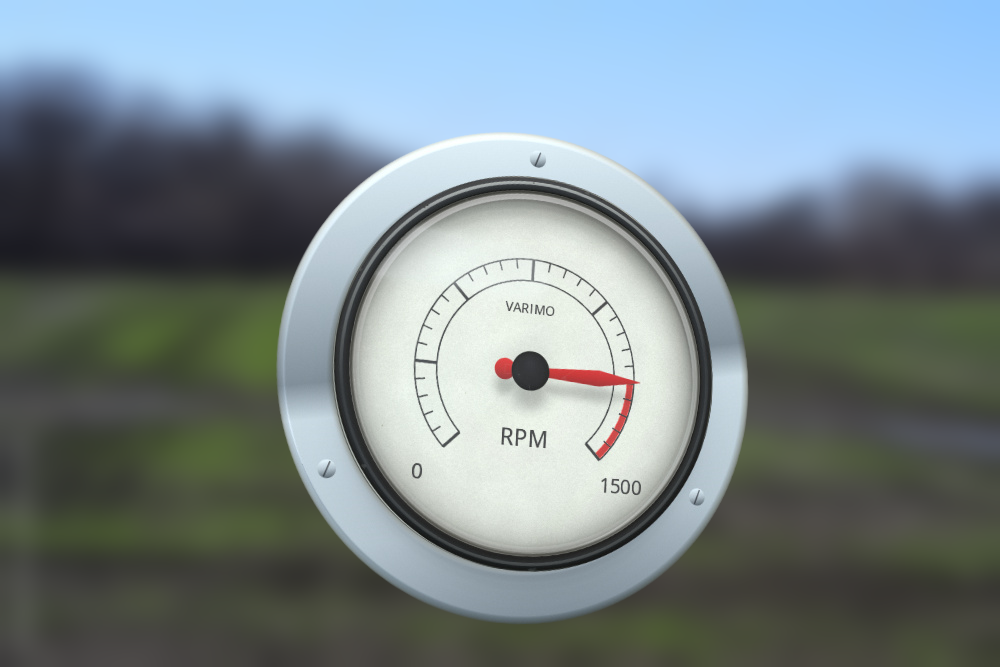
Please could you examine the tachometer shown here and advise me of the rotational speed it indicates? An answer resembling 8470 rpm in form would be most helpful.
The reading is 1250 rpm
